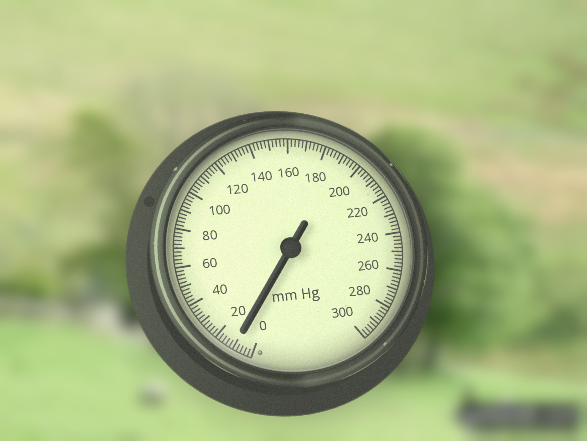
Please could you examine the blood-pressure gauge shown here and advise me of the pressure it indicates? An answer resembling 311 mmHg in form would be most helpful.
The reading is 10 mmHg
